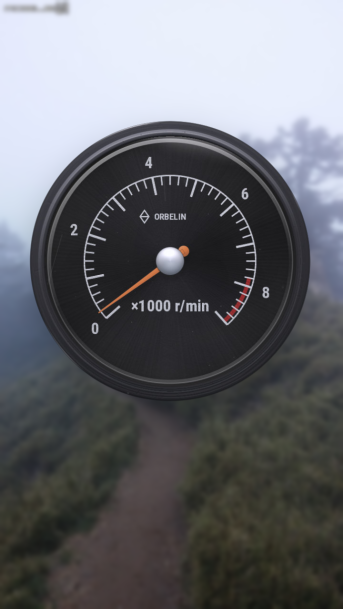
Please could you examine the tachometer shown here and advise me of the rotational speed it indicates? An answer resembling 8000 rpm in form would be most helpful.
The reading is 200 rpm
